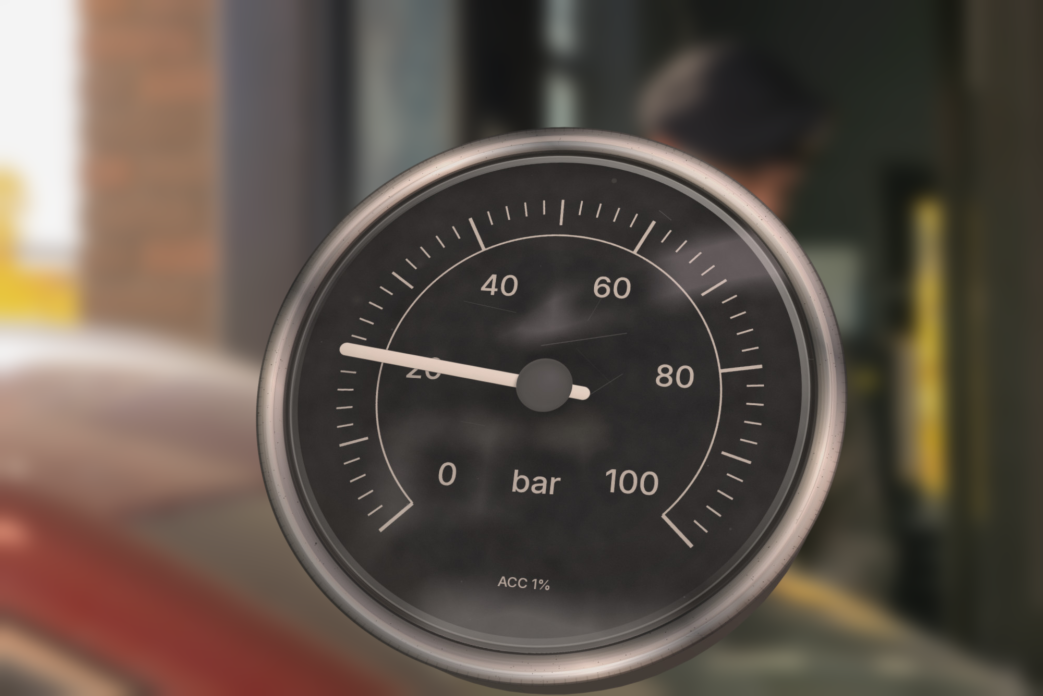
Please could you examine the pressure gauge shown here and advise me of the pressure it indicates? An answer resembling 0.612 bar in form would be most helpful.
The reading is 20 bar
